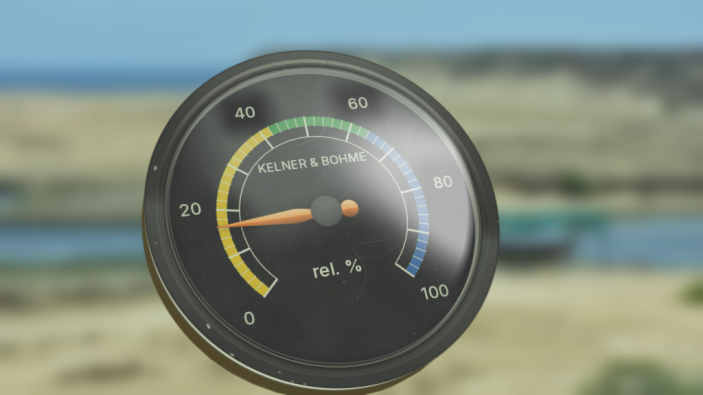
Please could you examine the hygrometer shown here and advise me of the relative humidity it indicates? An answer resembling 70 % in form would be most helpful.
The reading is 16 %
